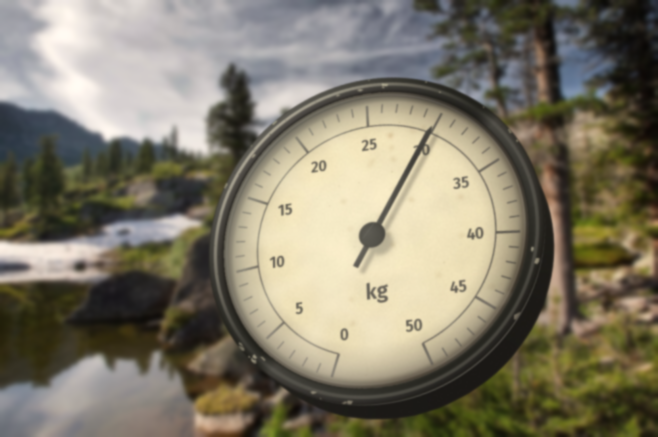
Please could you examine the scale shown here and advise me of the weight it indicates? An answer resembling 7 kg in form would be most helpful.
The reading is 30 kg
